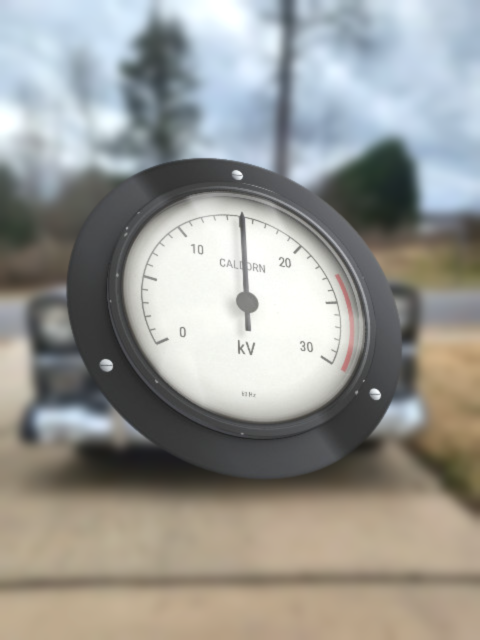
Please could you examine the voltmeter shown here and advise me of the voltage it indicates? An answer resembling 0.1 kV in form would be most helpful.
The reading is 15 kV
